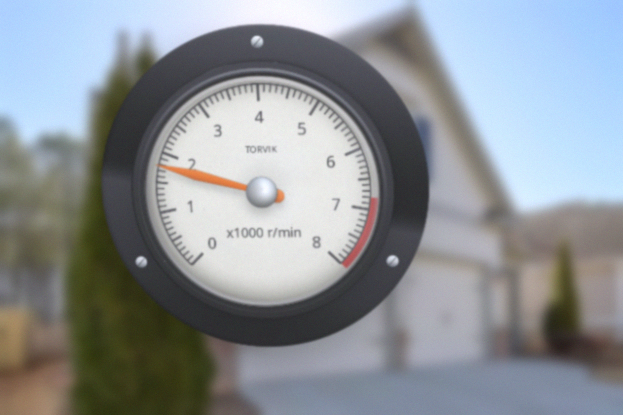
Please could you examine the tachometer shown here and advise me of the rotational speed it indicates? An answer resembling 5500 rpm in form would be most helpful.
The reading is 1800 rpm
